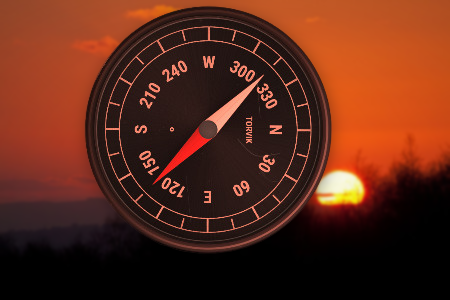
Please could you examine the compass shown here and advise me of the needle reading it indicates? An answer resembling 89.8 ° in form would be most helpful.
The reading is 135 °
